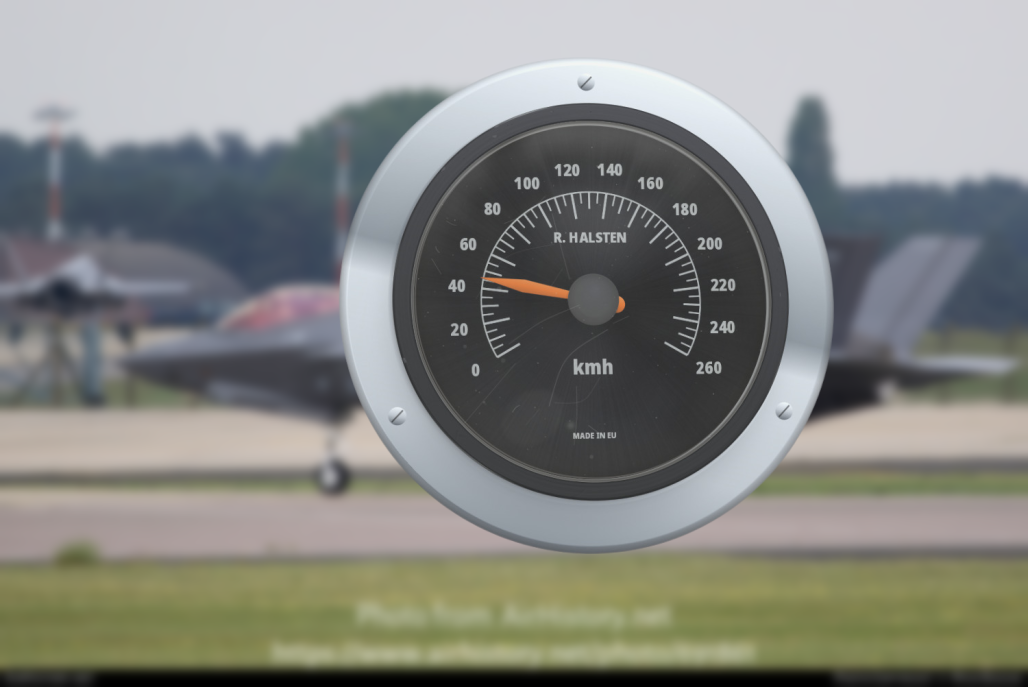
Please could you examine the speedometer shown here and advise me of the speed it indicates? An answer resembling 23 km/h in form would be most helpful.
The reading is 45 km/h
